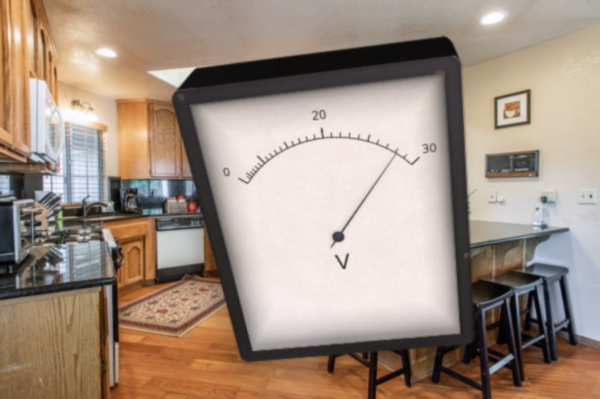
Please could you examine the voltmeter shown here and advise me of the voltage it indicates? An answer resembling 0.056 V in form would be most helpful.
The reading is 28 V
